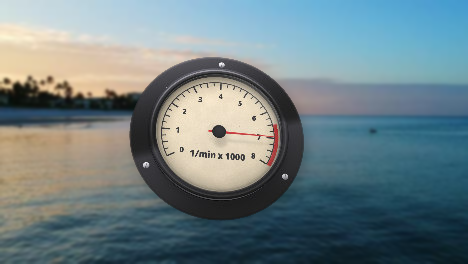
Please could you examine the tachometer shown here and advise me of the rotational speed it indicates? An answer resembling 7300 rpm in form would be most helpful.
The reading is 7000 rpm
